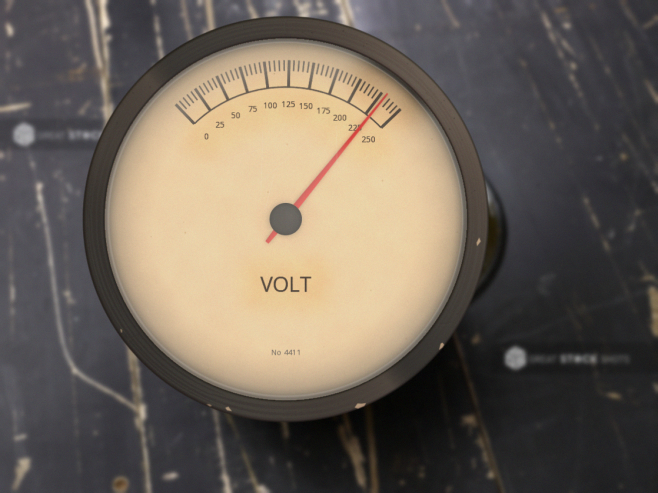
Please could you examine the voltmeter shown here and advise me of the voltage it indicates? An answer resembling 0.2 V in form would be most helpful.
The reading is 230 V
